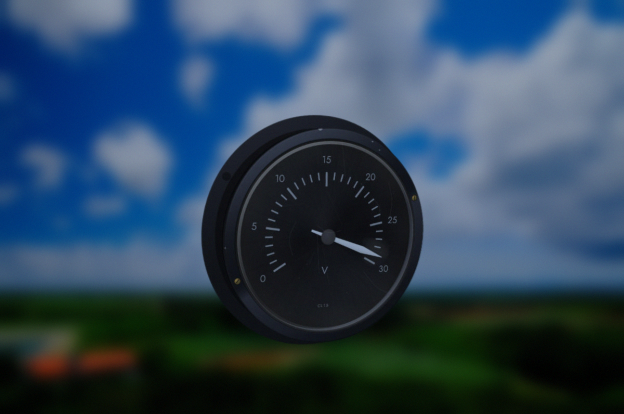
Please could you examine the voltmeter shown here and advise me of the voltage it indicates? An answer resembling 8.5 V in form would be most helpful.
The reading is 29 V
